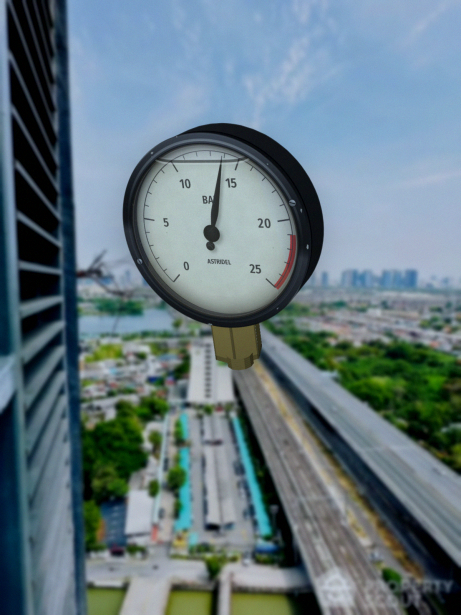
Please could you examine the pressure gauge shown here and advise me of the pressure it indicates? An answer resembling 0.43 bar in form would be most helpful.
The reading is 14 bar
